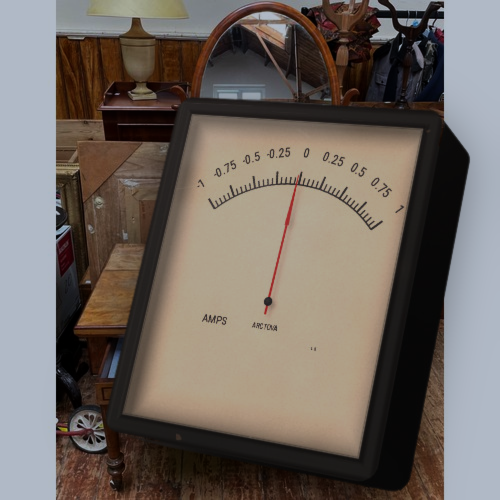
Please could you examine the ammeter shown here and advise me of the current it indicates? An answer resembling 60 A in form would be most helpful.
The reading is 0 A
